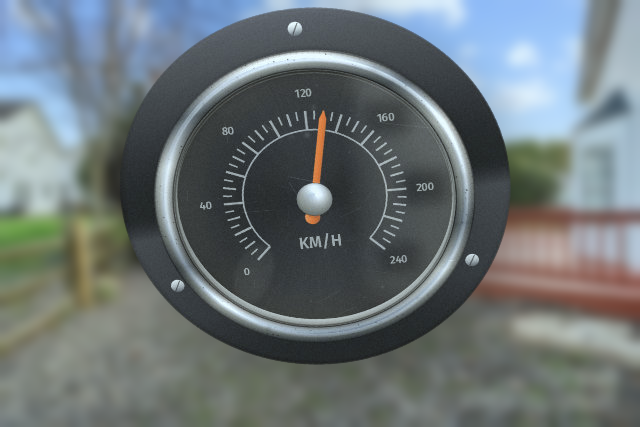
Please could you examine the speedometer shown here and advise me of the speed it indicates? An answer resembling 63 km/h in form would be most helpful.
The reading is 130 km/h
